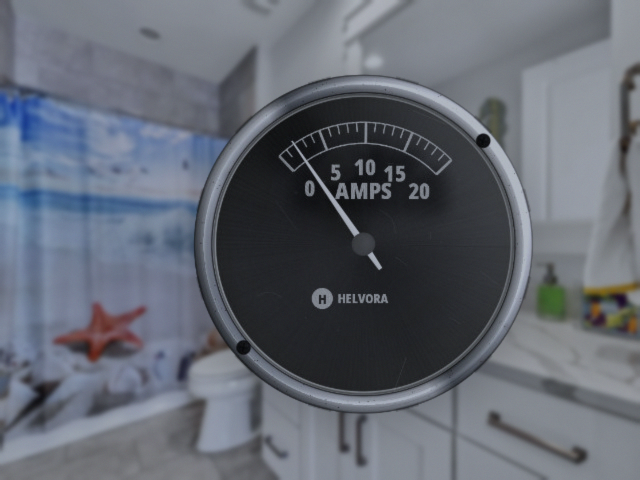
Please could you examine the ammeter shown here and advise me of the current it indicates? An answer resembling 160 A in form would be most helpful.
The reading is 2 A
